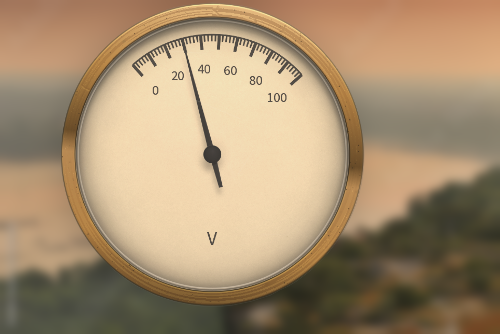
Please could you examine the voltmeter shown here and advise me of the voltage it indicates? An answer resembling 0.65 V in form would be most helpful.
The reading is 30 V
